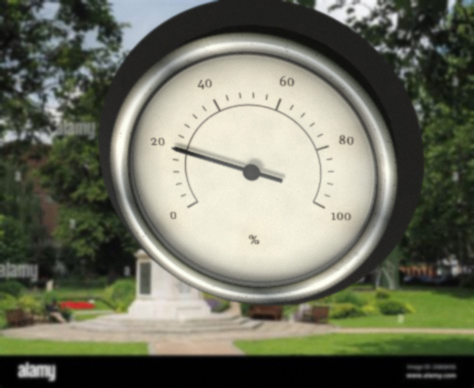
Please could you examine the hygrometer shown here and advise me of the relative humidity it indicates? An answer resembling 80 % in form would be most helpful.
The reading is 20 %
